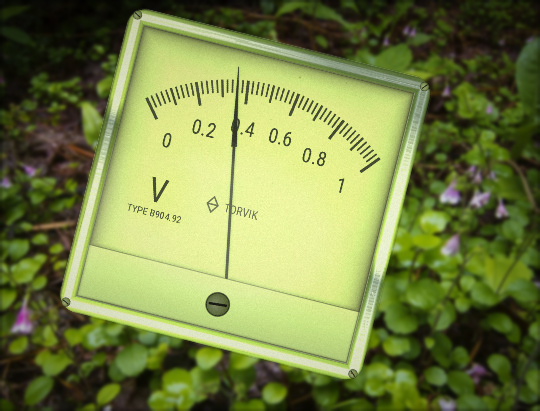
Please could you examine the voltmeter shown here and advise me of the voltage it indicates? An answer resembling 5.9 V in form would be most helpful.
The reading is 0.36 V
